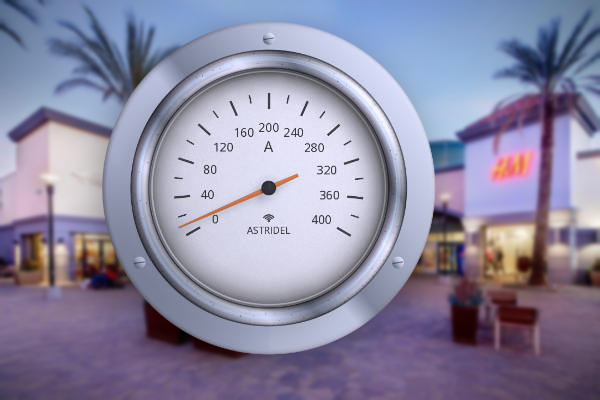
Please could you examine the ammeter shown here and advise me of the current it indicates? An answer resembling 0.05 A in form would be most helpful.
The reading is 10 A
